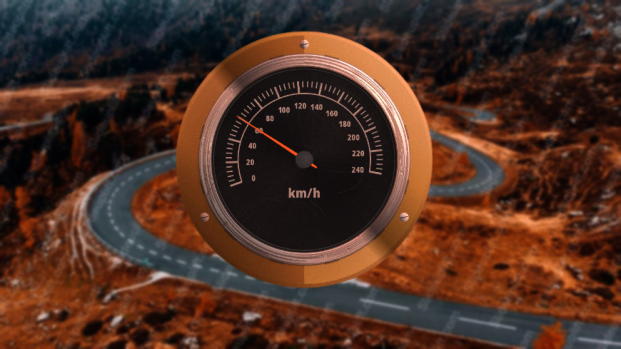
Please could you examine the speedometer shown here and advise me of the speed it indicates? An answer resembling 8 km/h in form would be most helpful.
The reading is 60 km/h
